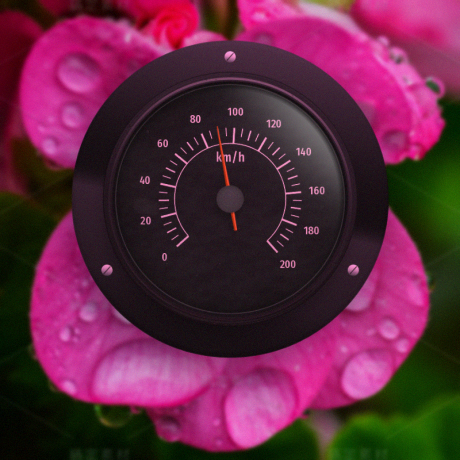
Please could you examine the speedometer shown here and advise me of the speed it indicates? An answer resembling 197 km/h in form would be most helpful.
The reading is 90 km/h
